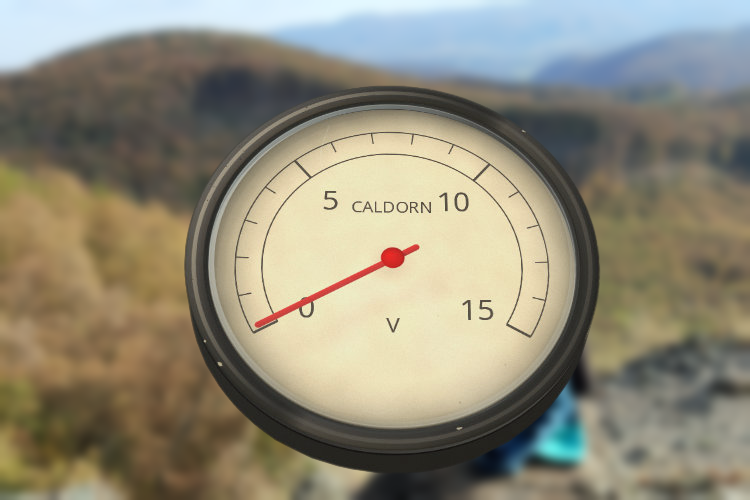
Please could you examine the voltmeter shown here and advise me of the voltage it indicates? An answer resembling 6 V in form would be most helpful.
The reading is 0 V
